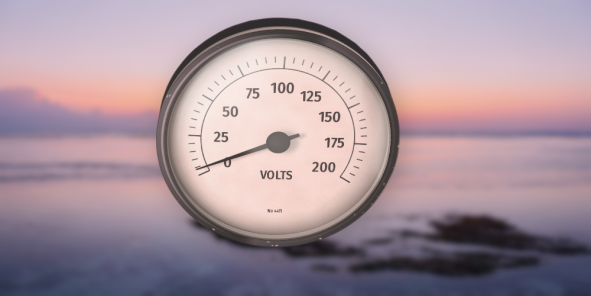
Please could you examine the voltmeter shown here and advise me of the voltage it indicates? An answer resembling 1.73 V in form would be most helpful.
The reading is 5 V
